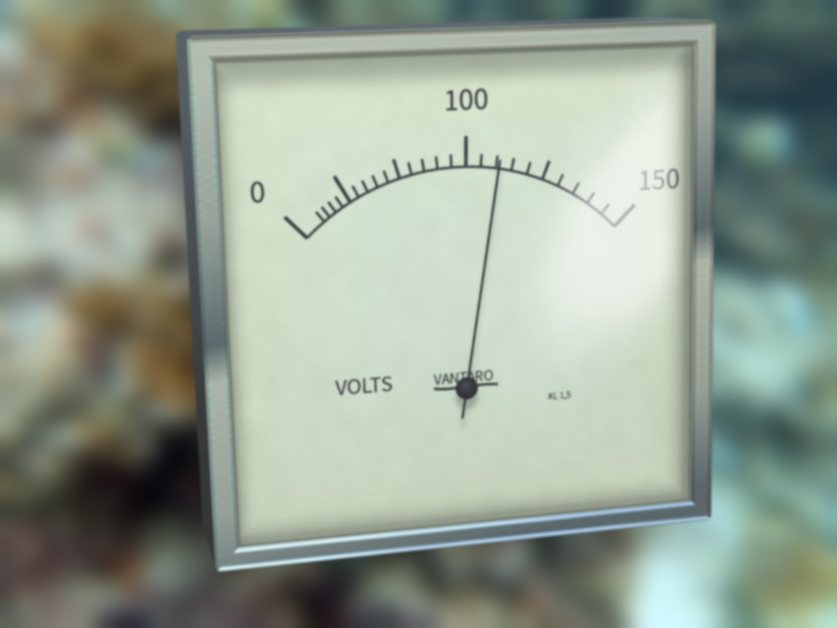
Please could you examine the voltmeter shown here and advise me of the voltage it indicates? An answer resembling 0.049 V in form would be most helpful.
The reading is 110 V
